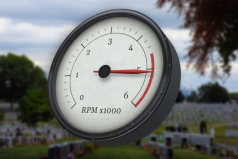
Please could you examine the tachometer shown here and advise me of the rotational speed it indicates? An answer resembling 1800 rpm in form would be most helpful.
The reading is 5100 rpm
